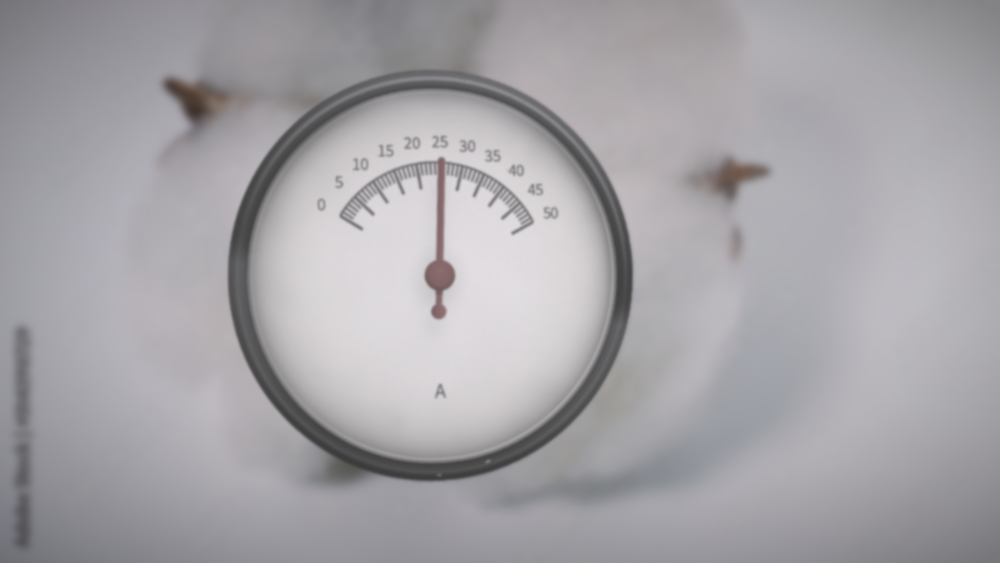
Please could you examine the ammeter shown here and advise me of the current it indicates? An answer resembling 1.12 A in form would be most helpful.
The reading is 25 A
